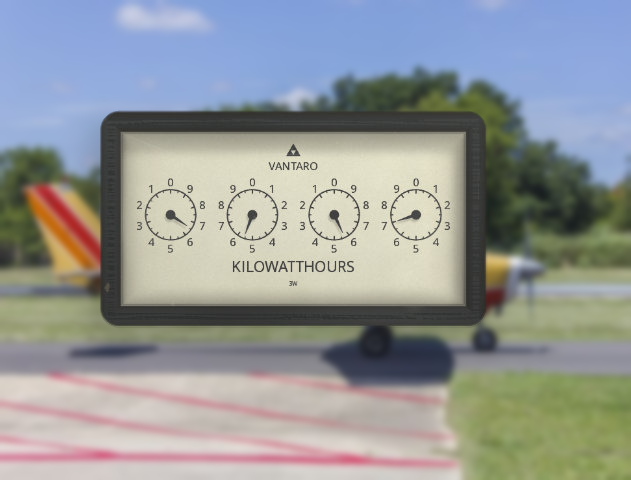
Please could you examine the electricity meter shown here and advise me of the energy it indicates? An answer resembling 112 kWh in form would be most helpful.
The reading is 6557 kWh
